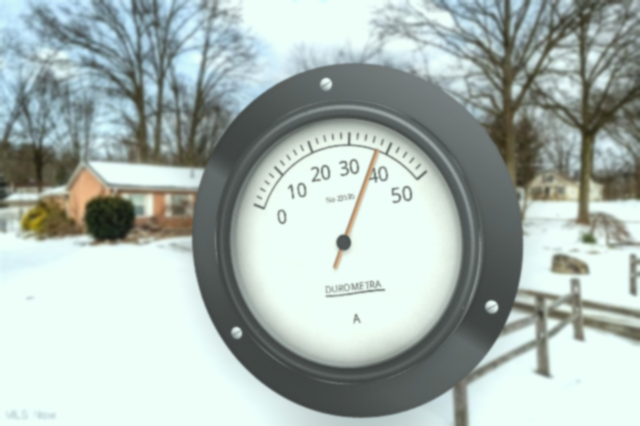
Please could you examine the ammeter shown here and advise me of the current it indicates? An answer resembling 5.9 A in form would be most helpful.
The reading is 38 A
